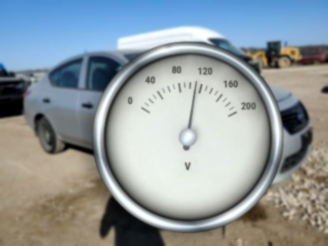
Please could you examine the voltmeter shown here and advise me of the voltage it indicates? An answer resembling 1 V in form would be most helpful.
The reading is 110 V
